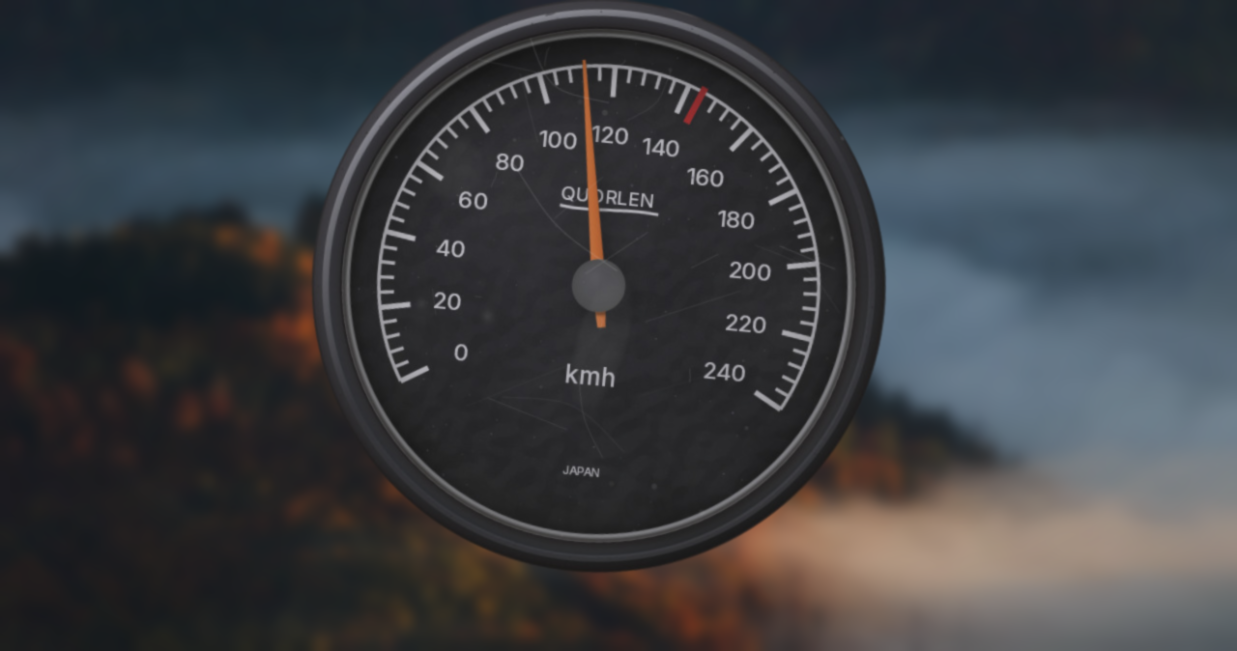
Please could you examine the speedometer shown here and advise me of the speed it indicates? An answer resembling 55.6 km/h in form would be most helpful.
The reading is 112 km/h
